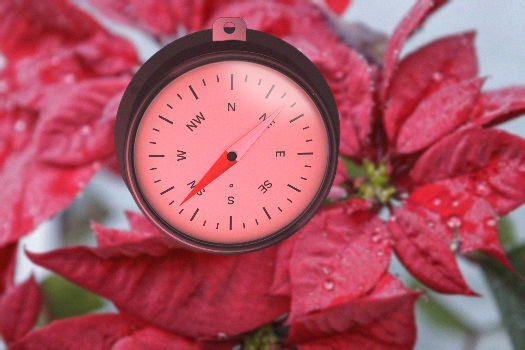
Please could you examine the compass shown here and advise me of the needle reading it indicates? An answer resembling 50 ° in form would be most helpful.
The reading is 225 °
